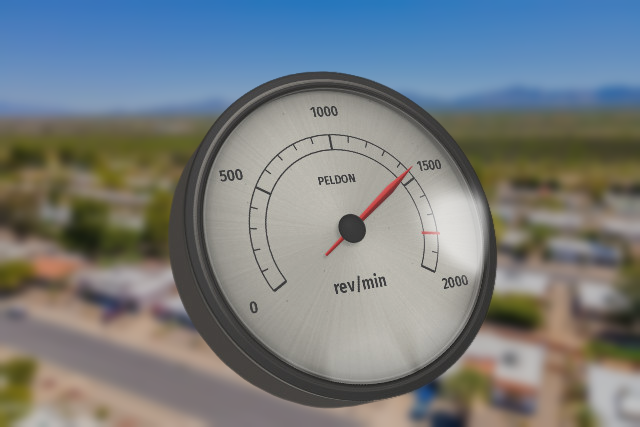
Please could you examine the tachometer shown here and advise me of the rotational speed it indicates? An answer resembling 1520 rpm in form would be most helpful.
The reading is 1450 rpm
